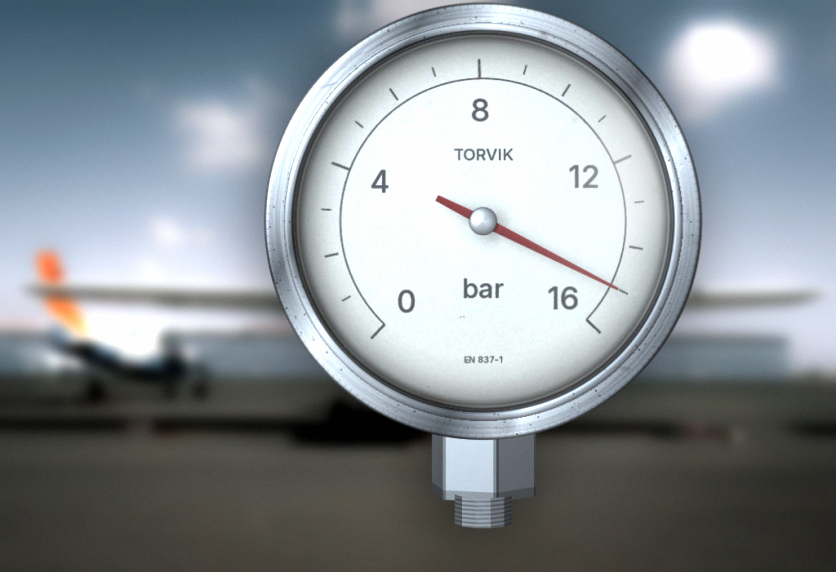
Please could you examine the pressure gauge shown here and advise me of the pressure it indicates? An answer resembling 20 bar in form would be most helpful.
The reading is 15 bar
